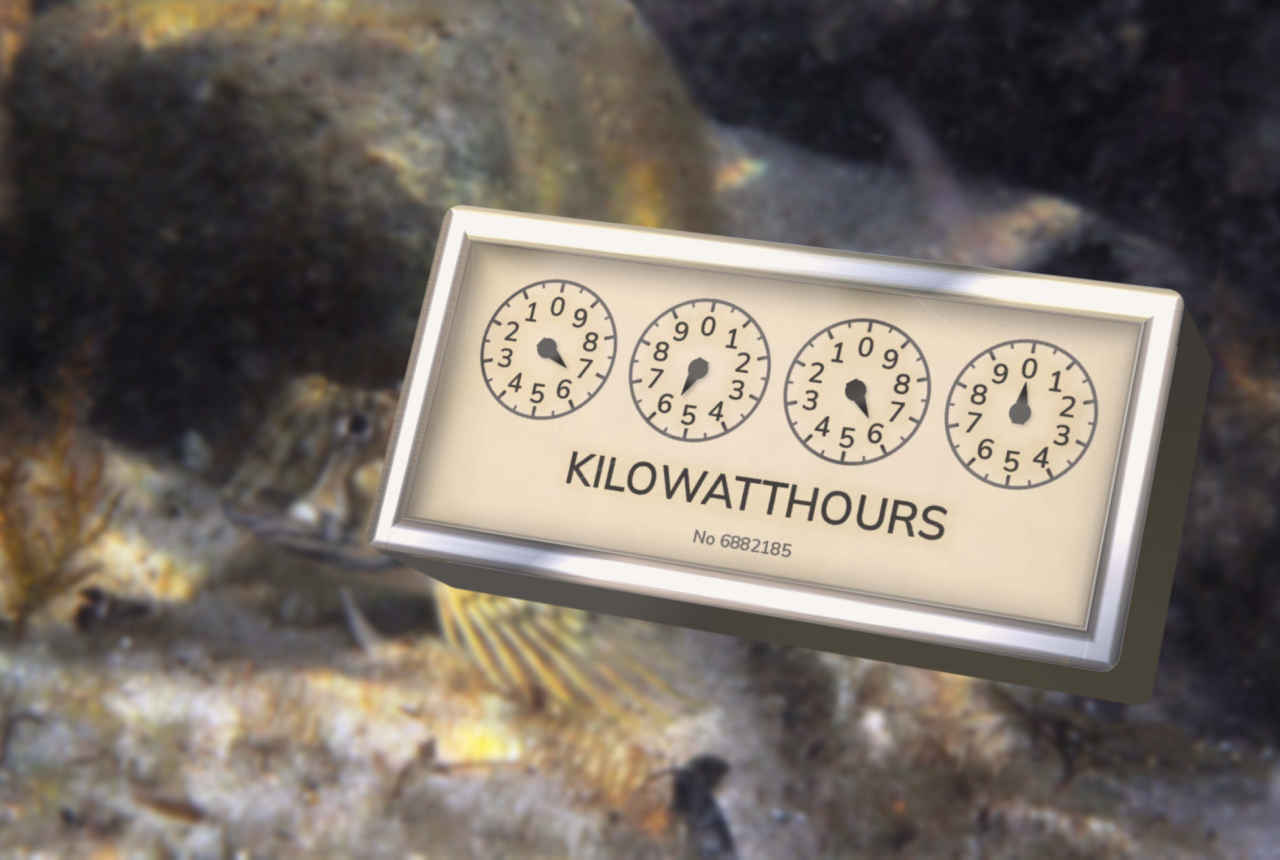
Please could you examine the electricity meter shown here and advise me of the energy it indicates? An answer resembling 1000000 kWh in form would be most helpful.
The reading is 6560 kWh
